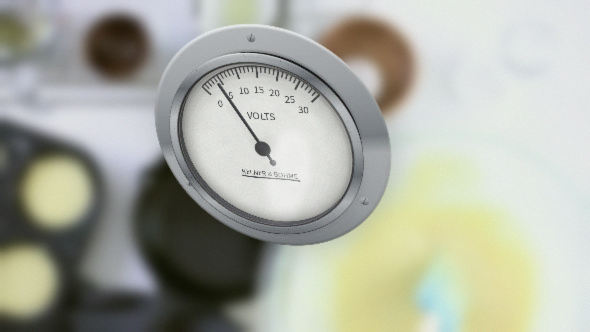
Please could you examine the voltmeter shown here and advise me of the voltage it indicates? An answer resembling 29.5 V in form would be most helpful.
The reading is 5 V
